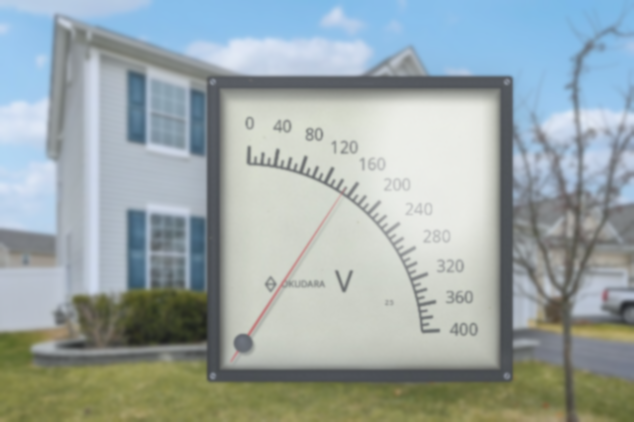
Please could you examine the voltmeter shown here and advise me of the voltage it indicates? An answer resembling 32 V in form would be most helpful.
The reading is 150 V
